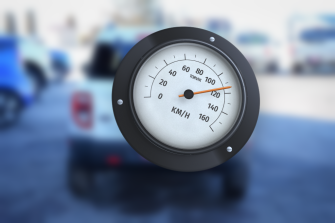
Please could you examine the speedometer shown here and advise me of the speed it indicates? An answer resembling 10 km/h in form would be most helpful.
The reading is 115 km/h
